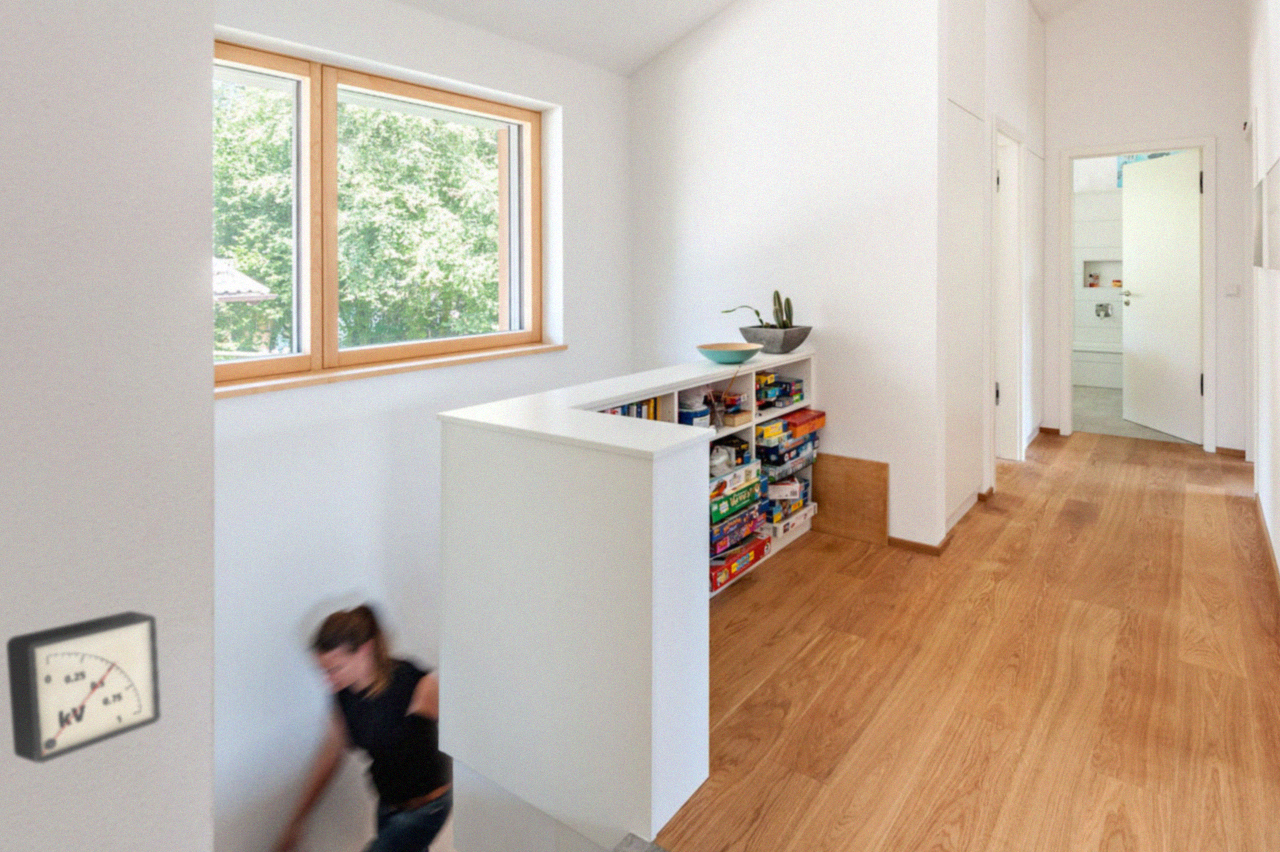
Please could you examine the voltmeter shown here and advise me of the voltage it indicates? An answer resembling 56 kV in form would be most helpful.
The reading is 0.5 kV
